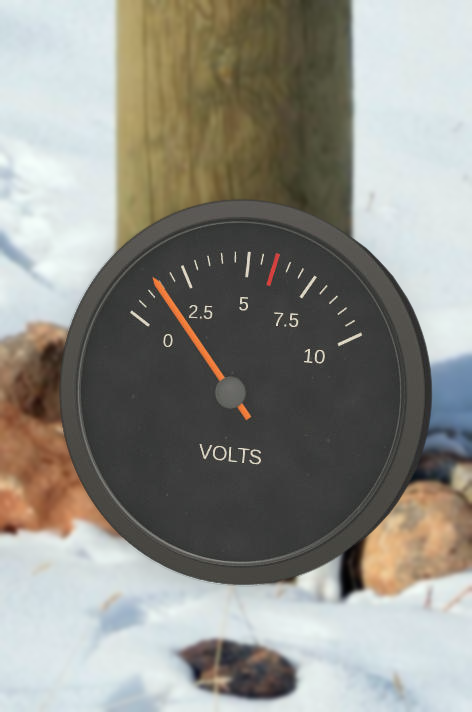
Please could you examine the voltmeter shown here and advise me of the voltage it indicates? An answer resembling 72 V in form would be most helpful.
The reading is 1.5 V
